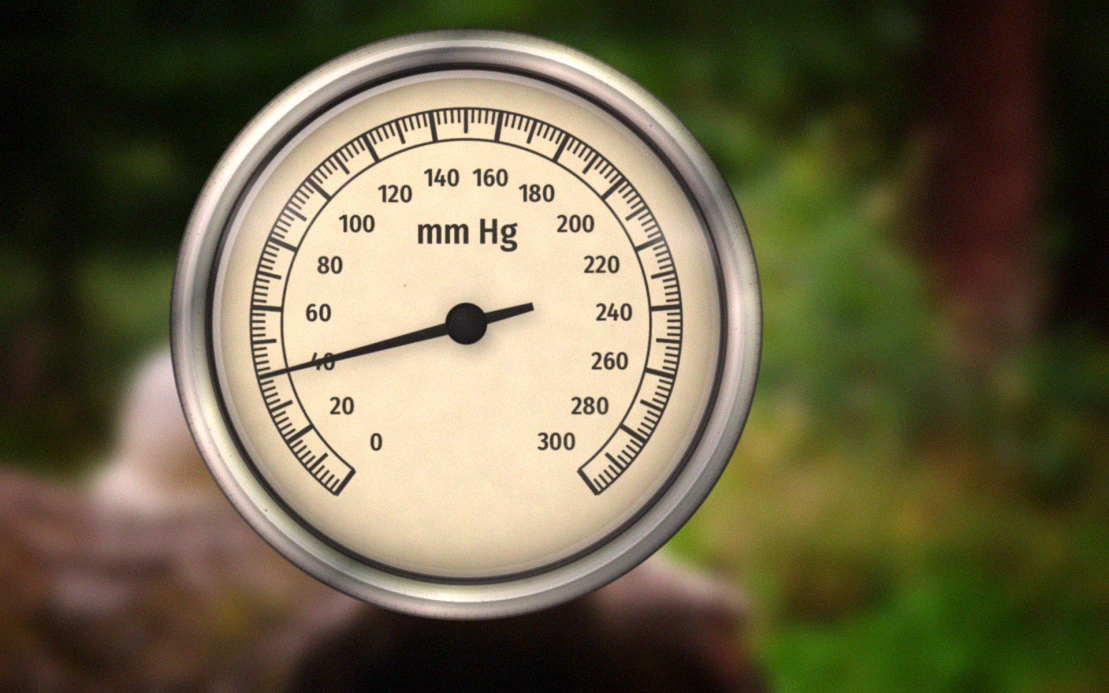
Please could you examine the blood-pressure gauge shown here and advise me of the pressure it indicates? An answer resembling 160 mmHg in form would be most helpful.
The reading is 40 mmHg
